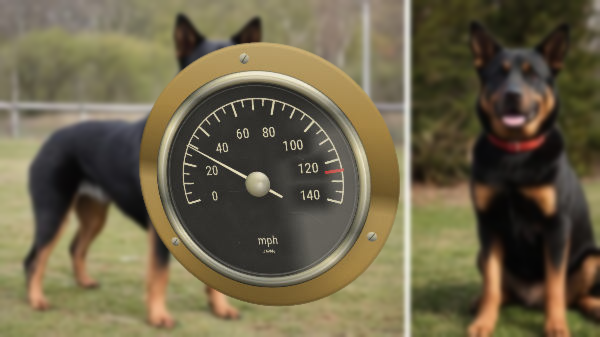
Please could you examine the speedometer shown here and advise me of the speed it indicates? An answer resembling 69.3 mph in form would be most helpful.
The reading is 30 mph
